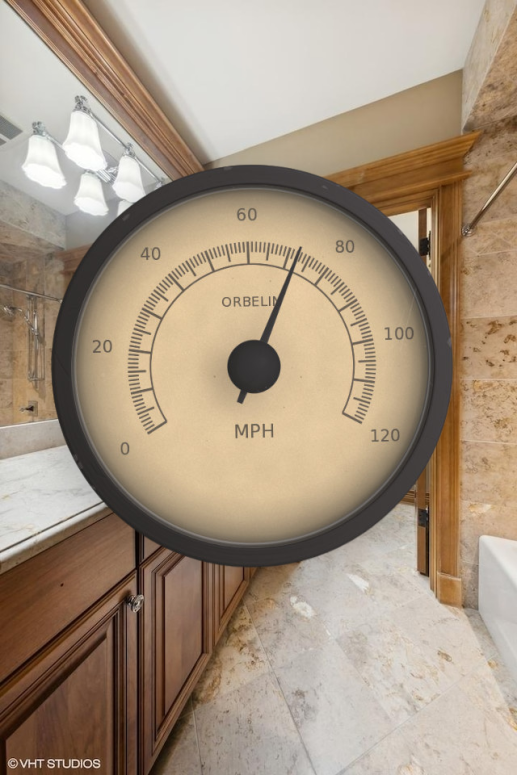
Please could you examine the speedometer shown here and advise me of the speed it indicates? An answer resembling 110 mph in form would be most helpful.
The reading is 72 mph
